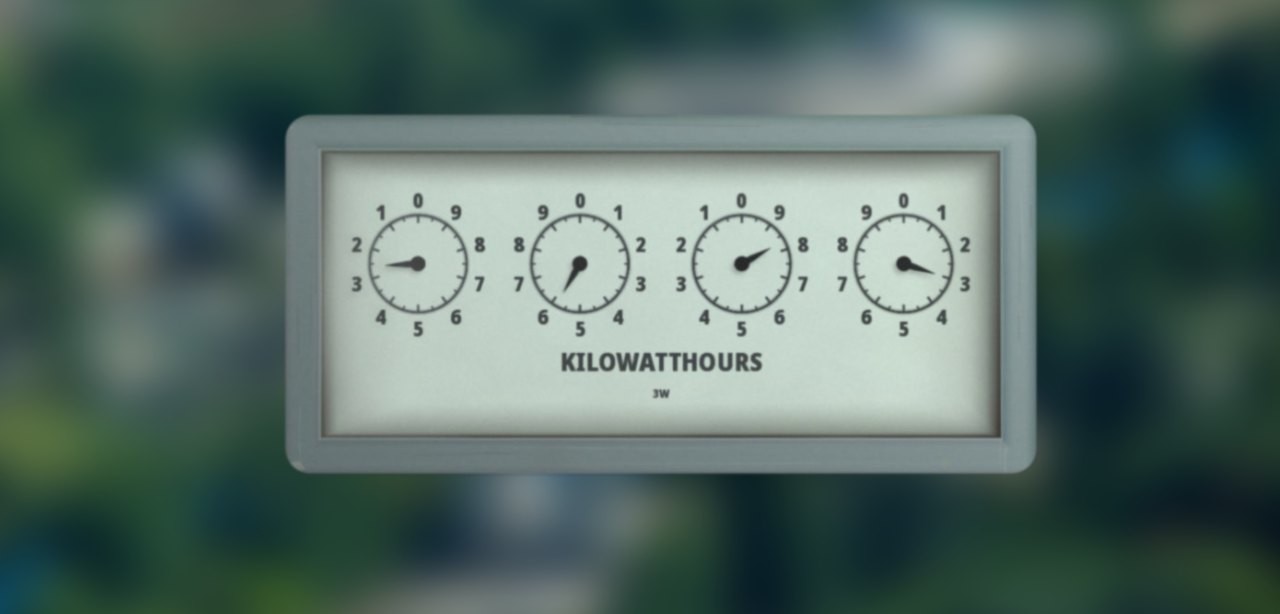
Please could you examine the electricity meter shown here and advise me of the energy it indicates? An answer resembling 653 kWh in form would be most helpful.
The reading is 2583 kWh
